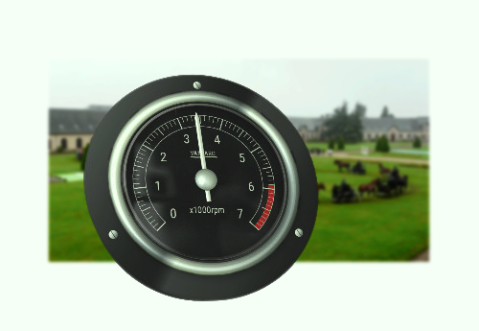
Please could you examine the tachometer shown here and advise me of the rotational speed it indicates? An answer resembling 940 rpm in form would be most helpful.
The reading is 3400 rpm
